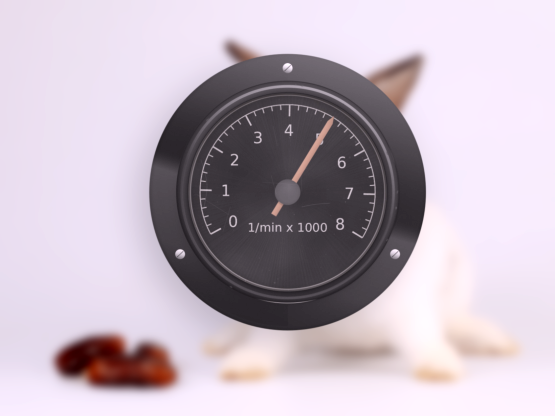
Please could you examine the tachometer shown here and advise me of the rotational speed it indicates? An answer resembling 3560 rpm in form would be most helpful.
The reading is 5000 rpm
